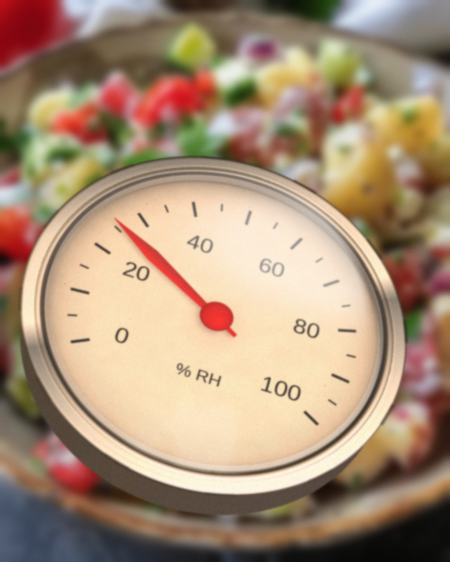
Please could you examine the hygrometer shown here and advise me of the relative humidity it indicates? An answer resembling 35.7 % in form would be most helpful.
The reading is 25 %
